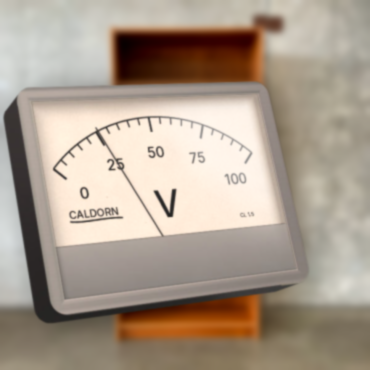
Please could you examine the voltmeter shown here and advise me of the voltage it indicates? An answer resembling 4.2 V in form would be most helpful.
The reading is 25 V
